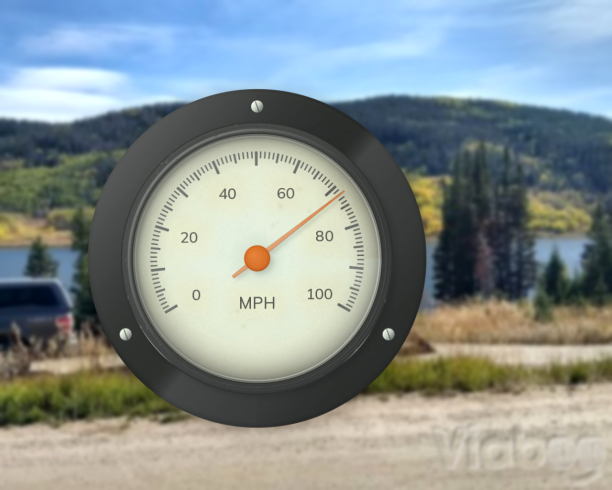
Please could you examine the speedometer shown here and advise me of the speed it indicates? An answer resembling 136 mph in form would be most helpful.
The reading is 72 mph
